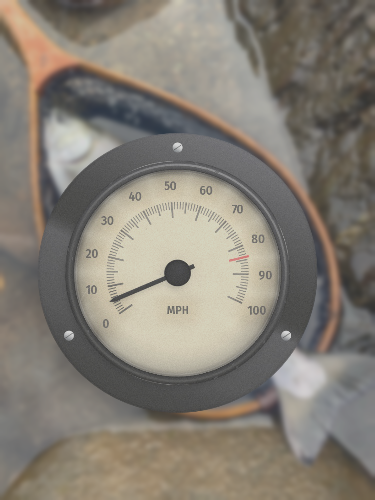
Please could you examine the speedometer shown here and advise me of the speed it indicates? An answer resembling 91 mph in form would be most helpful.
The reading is 5 mph
